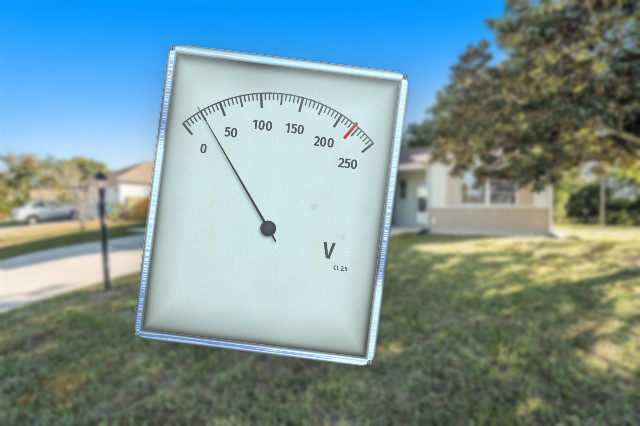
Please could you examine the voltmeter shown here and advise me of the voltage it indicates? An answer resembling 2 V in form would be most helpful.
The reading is 25 V
